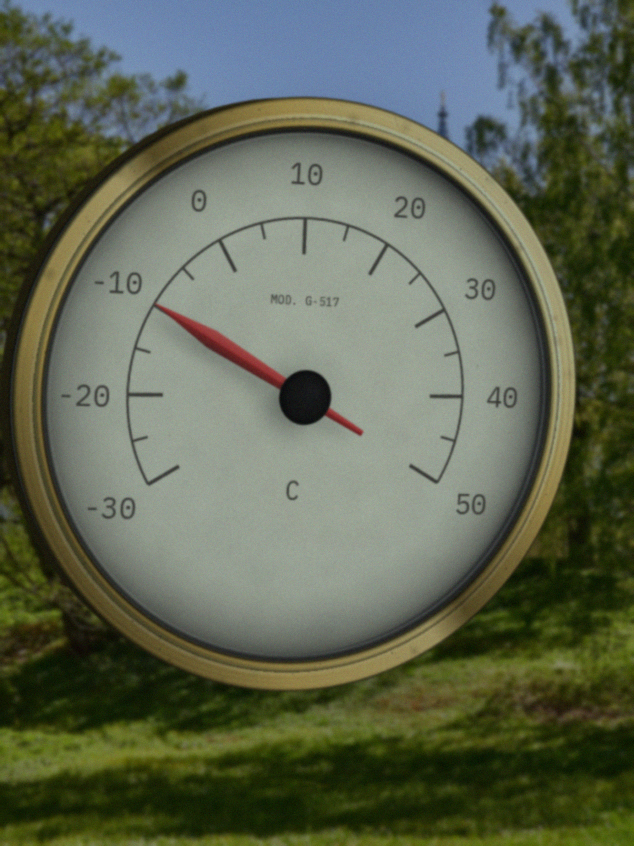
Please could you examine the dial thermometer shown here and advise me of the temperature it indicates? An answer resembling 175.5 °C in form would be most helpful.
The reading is -10 °C
